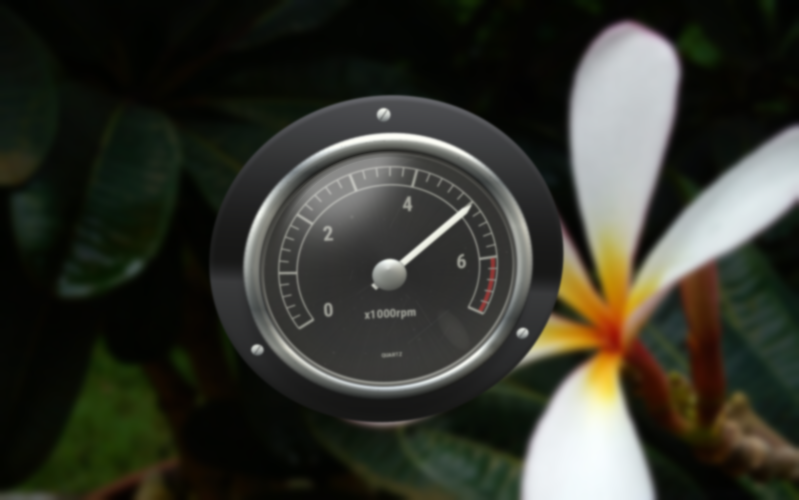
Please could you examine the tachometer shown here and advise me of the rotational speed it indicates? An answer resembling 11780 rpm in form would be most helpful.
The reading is 5000 rpm
